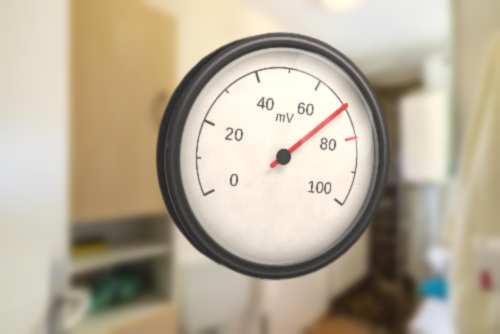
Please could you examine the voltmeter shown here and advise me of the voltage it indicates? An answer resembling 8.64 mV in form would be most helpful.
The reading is 70 mV
